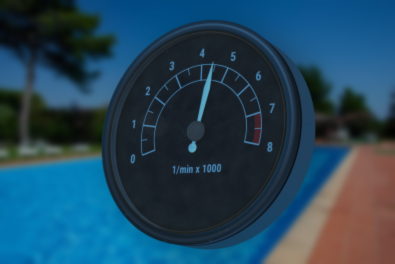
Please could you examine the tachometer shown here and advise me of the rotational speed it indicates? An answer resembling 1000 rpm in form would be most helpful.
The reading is 4500 rpm
